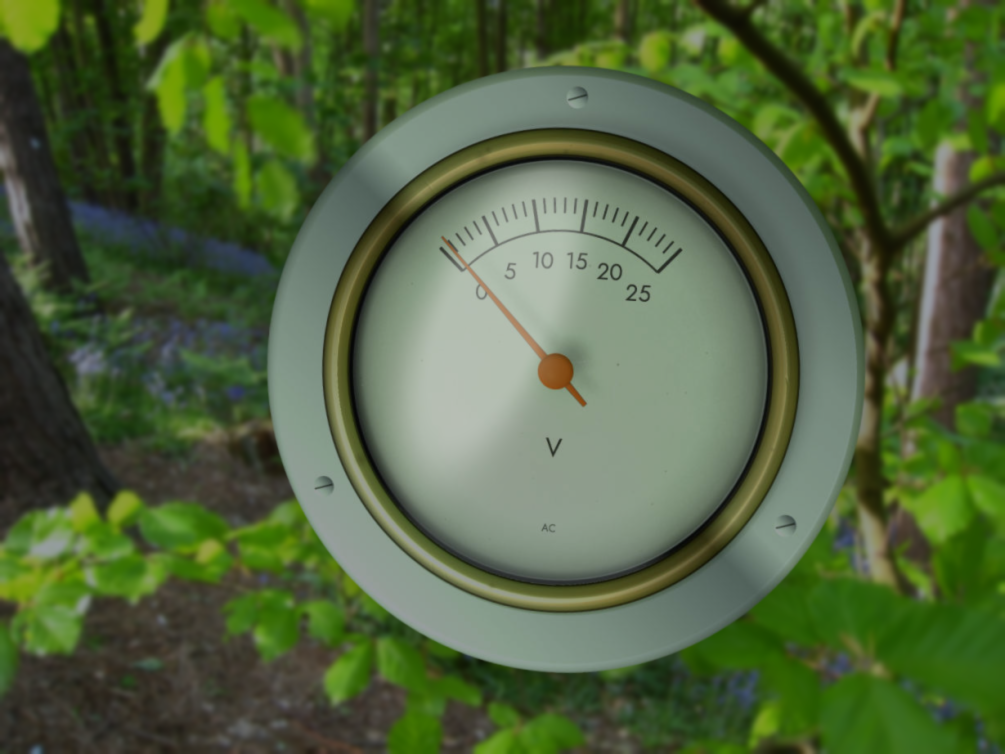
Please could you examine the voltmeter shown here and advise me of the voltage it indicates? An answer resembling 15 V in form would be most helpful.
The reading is 1 V
